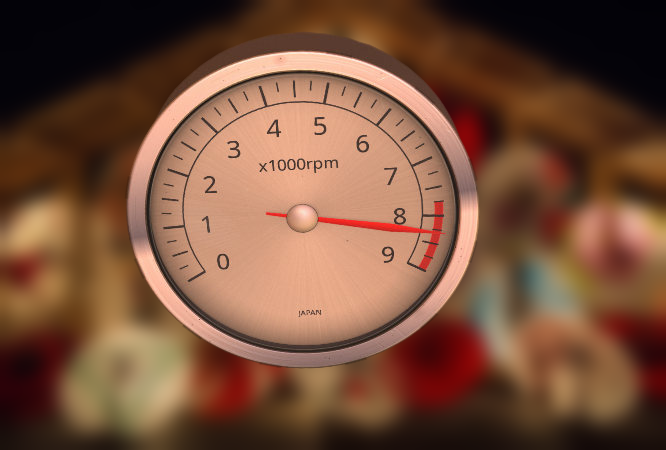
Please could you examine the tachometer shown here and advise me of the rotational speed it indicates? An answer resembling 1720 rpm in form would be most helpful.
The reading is 8250 rpm
